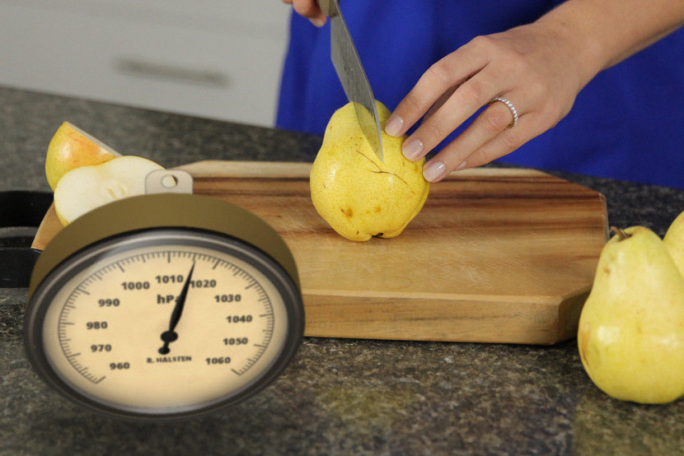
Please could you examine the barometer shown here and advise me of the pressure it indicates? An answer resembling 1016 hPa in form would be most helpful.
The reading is 1015 hPa
